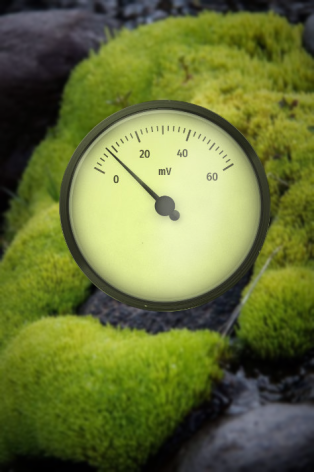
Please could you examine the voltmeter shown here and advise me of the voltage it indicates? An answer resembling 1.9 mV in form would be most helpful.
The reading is 8 mV
